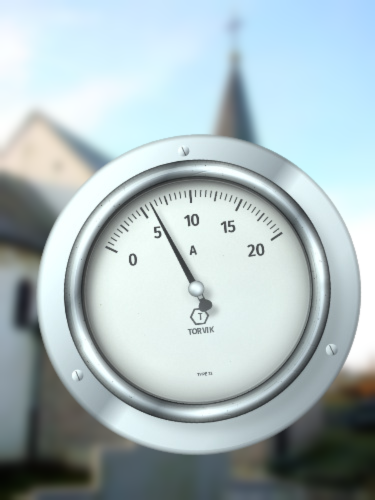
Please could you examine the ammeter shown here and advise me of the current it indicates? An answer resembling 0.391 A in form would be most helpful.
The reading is 6 A
